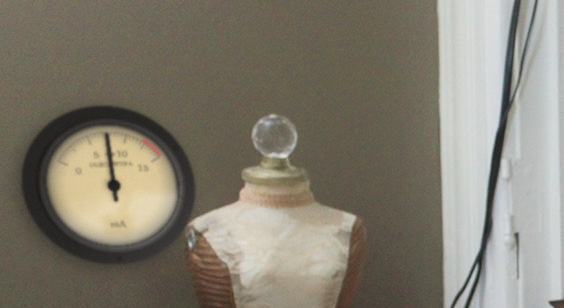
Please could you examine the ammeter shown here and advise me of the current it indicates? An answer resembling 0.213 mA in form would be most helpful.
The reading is 7.5 mA
